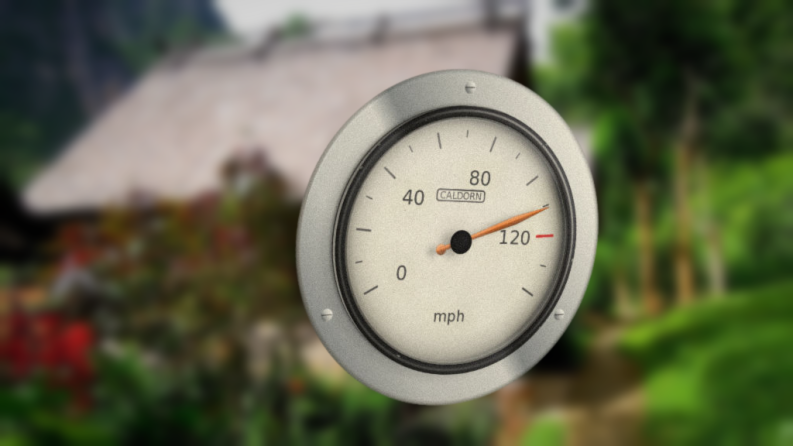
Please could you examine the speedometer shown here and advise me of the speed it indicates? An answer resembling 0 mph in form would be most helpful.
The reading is 110 mph
